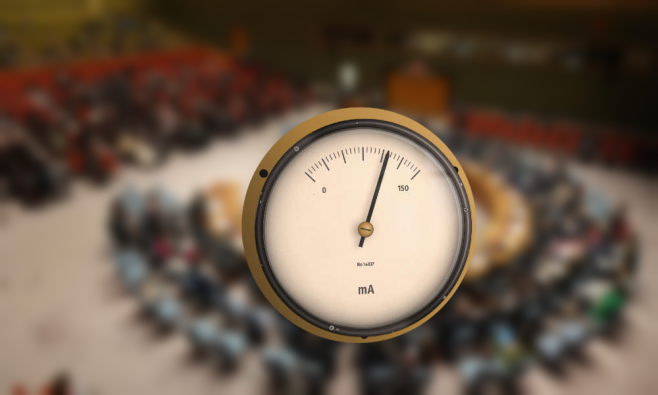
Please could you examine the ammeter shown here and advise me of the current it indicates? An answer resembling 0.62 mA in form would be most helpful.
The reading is 105 mA
